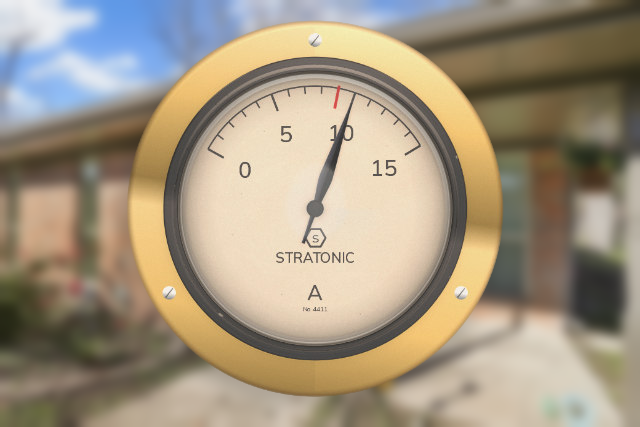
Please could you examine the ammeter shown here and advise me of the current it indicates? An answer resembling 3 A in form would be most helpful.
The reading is 10 A
